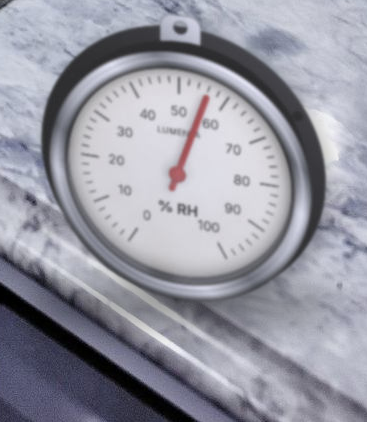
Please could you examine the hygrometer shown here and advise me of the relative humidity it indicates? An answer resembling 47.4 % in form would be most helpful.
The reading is 56 %
